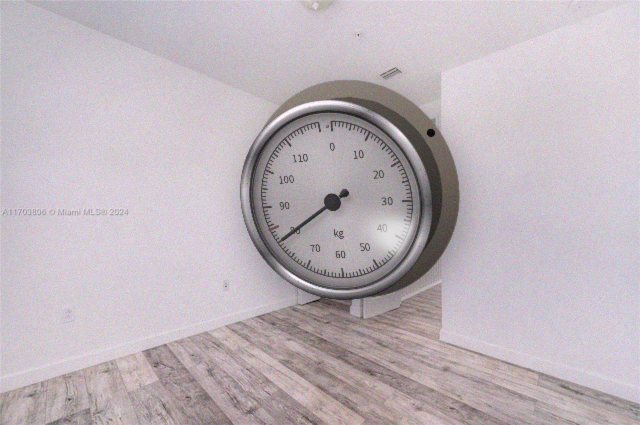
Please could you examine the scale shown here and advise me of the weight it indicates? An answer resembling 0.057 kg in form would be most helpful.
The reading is 80 kg
